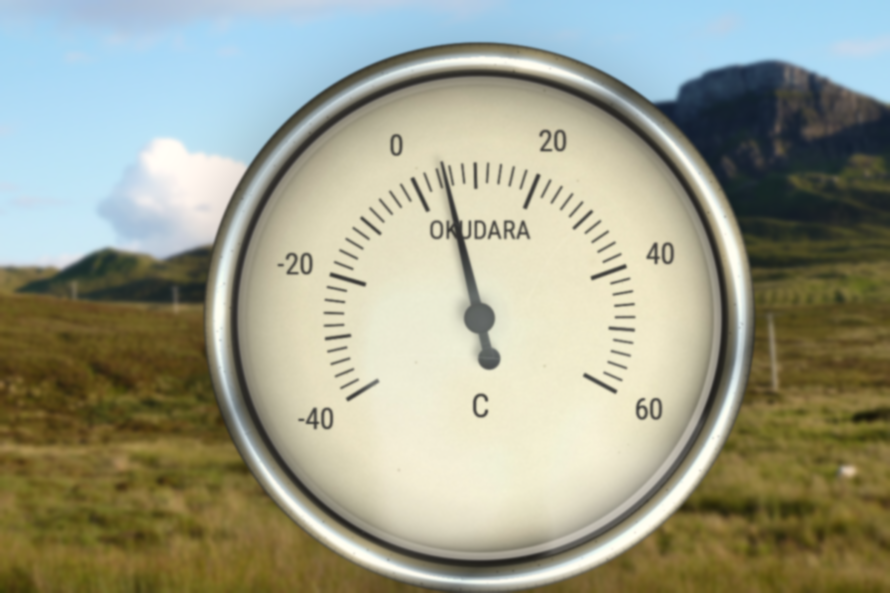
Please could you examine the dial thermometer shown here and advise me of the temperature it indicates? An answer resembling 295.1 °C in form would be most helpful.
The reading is 5 °C
